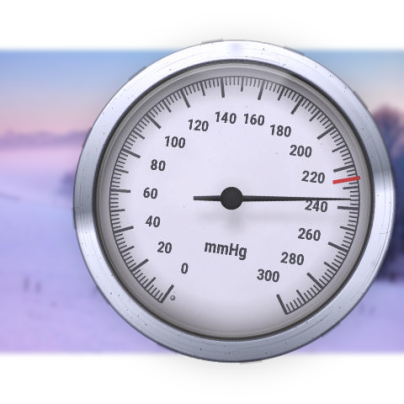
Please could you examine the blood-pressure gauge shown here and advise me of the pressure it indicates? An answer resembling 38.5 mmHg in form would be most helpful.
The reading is 236 mmHg
